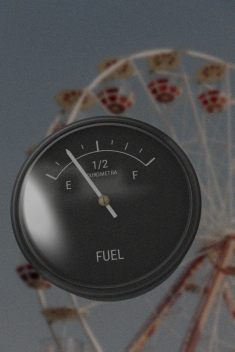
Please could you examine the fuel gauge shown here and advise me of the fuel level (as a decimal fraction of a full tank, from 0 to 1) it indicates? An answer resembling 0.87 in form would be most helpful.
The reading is 0.25
